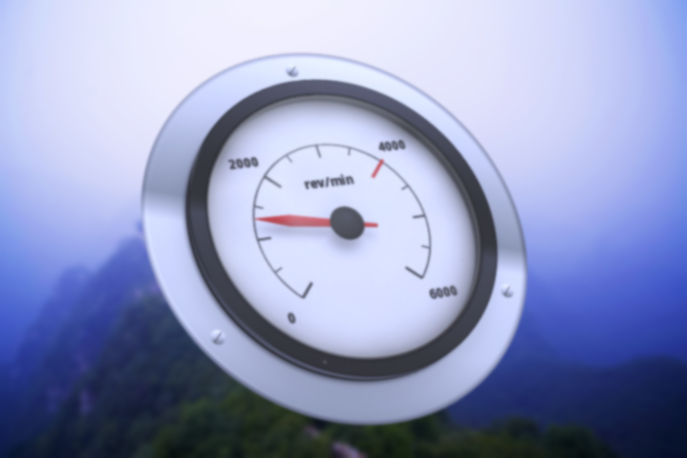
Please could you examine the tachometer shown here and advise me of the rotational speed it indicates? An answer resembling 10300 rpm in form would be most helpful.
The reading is 1250 rpm
